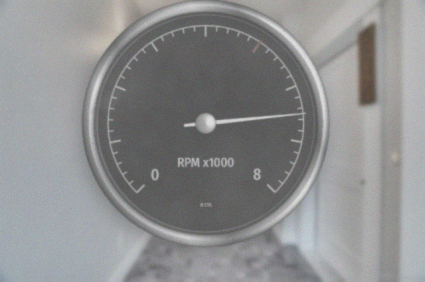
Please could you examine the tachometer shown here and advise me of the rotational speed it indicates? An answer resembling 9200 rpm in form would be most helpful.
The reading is 6500 rpm
